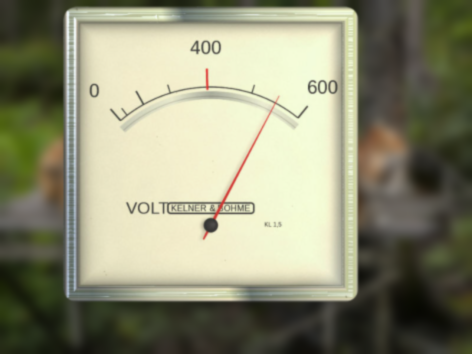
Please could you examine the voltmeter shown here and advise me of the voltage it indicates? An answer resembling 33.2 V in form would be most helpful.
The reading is 550 V
